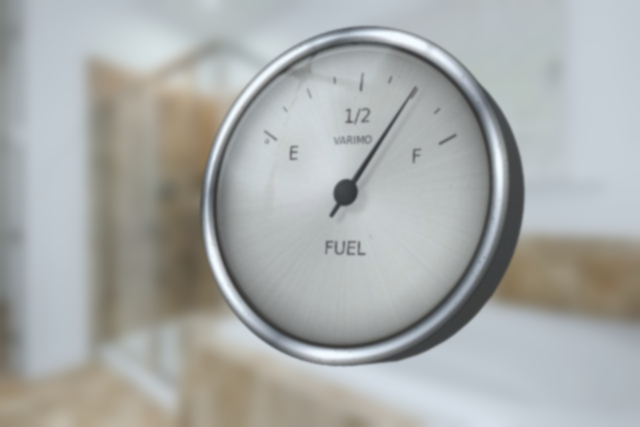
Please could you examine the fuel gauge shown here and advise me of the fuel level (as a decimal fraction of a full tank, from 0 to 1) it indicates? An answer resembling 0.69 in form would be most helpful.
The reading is 0.75
